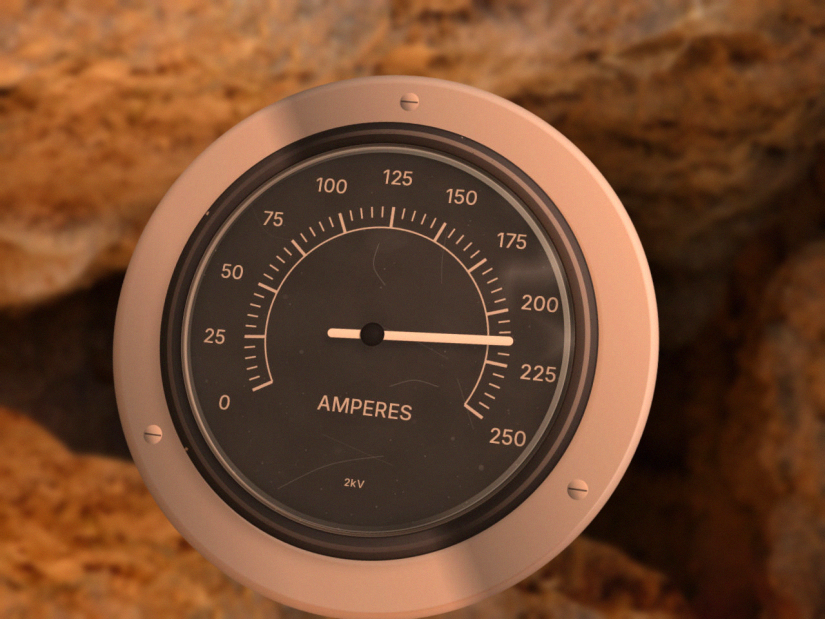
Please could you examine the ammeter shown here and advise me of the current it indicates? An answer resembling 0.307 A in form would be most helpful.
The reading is 215 A
